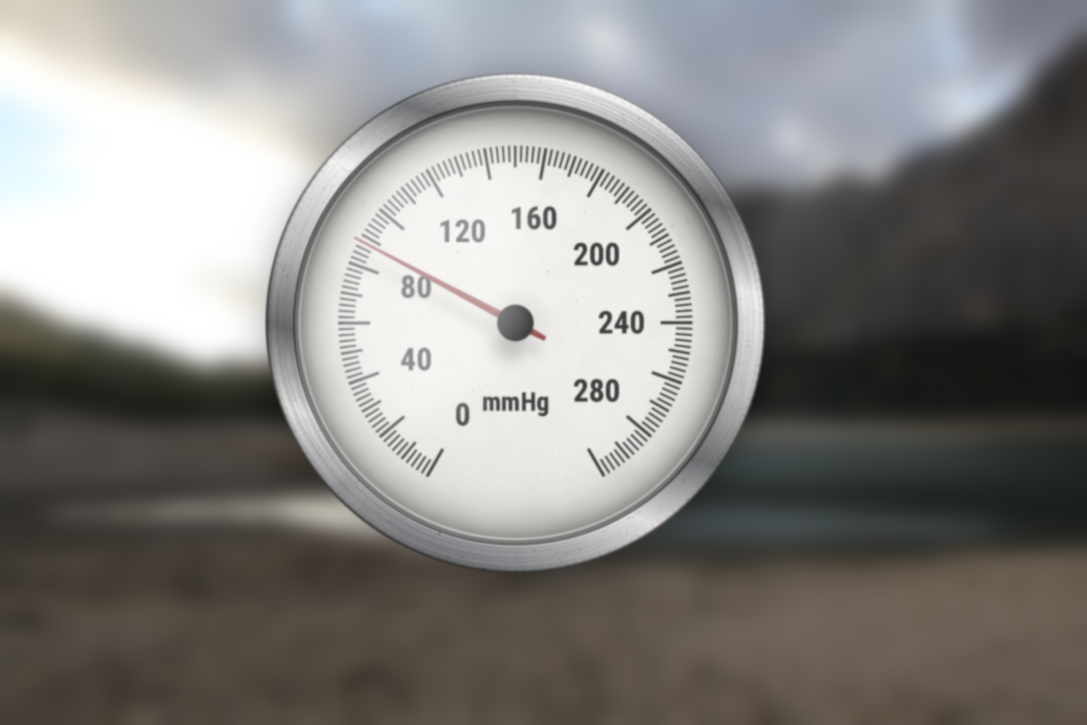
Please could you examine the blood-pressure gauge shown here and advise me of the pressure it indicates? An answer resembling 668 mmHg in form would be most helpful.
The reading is 88 mmHg
